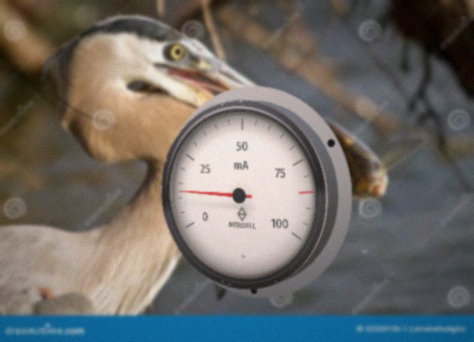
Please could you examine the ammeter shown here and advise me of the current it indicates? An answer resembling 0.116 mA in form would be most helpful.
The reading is 12.5 mA
